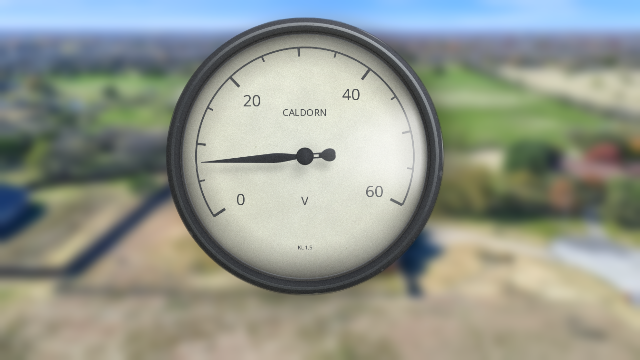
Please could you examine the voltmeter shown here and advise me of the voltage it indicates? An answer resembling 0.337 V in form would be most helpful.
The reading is 7.5 V
